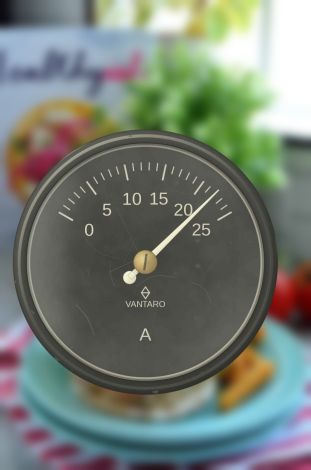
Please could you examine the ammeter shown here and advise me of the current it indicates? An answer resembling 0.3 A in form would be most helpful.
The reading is 22 A
